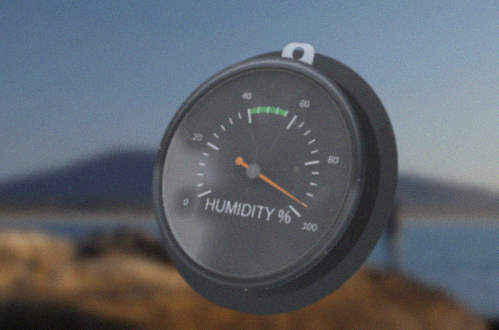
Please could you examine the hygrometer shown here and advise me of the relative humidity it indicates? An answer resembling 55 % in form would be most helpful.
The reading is 96 %
